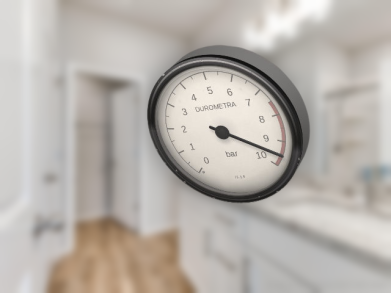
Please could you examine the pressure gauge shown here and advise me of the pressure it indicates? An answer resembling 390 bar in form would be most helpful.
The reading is 9.5 bar
